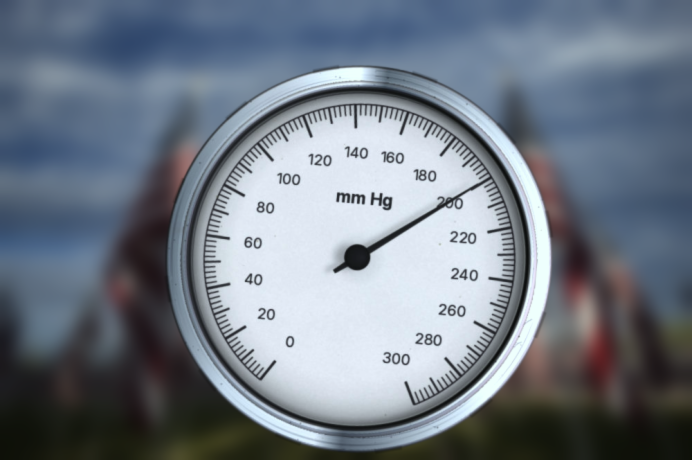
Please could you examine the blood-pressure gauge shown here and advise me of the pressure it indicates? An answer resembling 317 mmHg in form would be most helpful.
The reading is 200 mmHg
